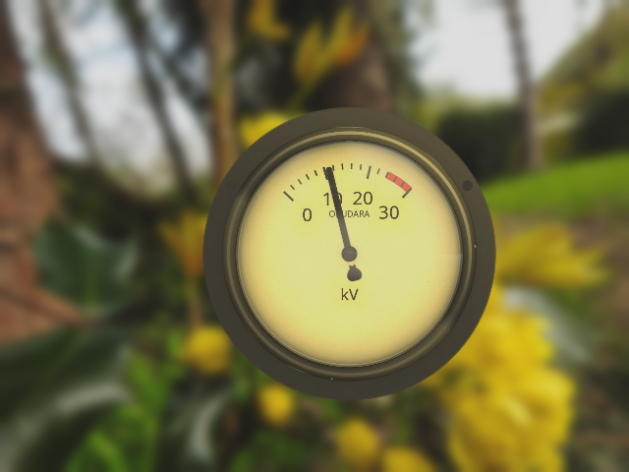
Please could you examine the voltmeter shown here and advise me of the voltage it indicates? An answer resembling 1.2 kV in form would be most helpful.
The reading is 11 kV
